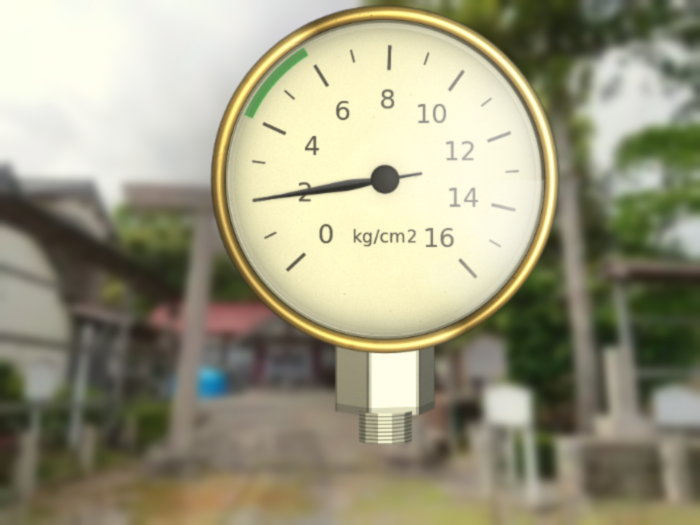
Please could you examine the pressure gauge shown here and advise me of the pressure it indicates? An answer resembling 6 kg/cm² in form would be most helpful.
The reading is 2 kg/cm²
